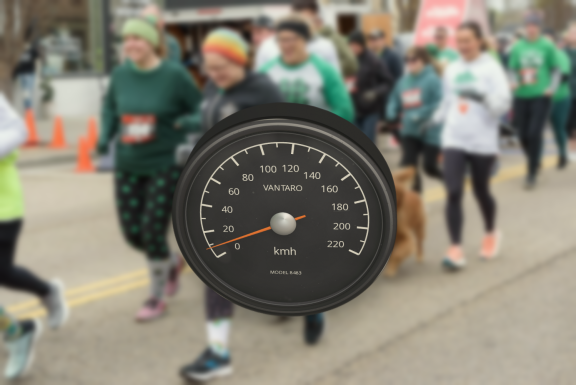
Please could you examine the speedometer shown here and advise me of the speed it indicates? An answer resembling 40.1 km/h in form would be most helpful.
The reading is 10 km/h
